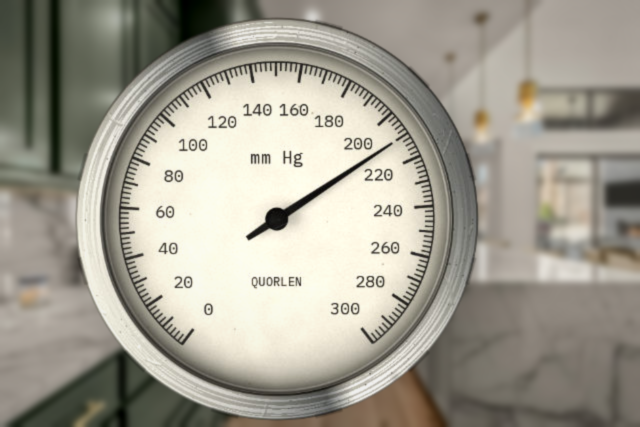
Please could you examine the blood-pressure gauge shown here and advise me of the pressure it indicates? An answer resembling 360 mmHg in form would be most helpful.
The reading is 210 mmHg
